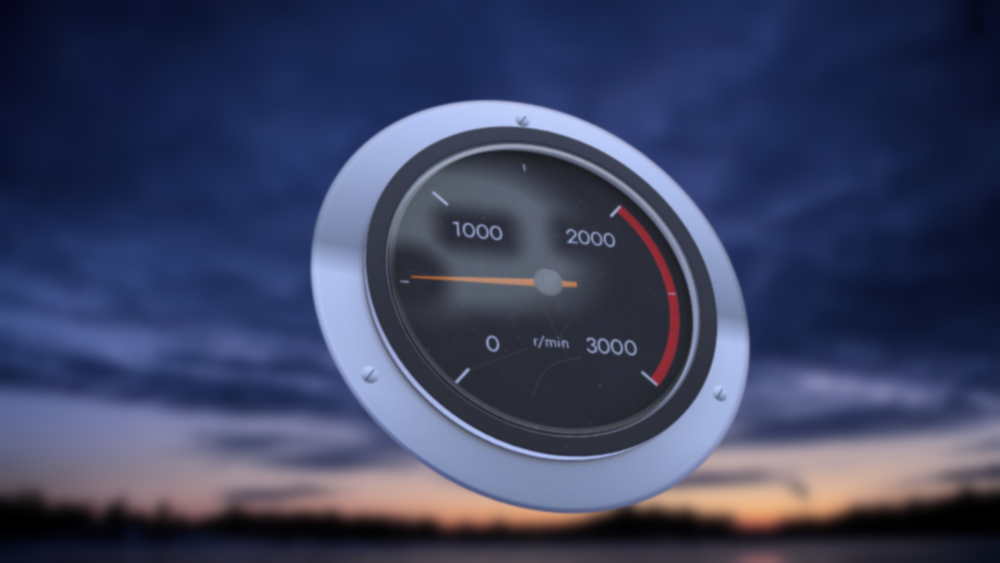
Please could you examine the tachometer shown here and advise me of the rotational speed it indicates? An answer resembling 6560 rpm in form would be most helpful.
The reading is 500 rpm
